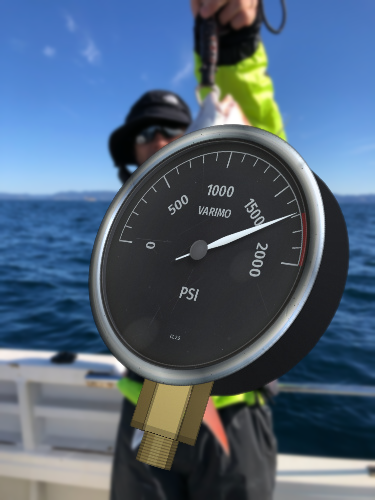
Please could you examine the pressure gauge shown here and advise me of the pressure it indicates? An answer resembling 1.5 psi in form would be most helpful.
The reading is 1700 psi
